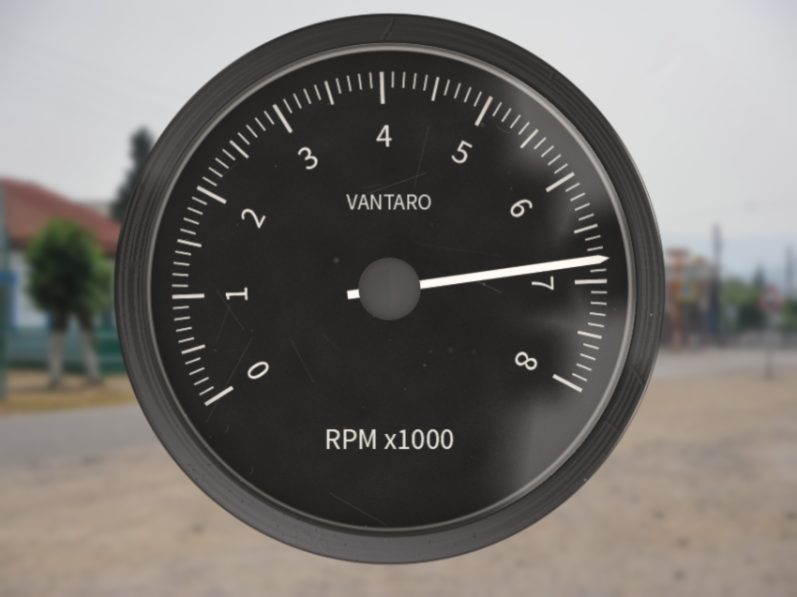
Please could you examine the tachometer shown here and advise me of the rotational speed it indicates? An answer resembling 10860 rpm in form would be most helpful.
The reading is 6800 rpm
